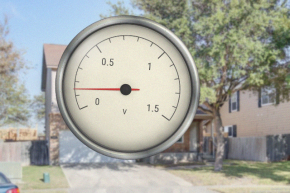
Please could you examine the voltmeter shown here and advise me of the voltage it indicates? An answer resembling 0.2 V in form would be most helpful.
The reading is 0.15 V
